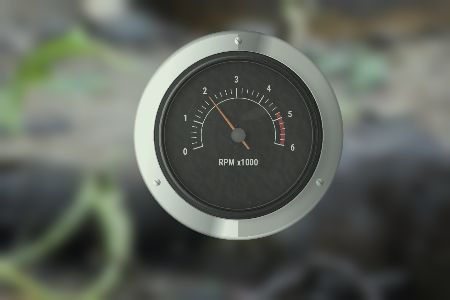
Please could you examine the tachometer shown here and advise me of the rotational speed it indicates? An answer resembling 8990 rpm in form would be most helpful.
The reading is 2000 rpm
